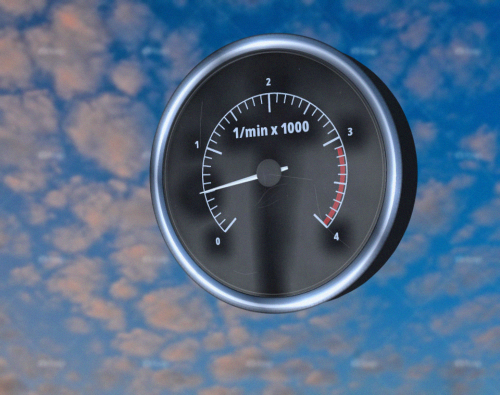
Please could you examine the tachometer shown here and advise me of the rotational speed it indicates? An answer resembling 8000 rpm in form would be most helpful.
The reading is 500 rpm
